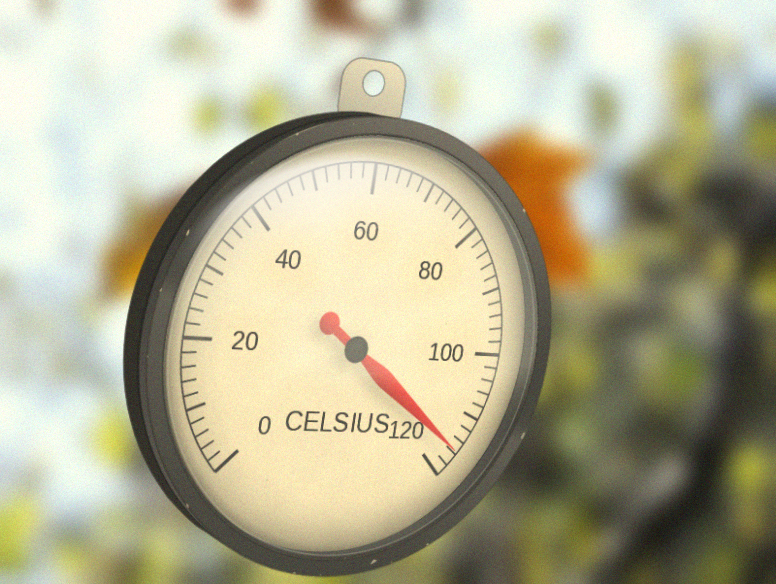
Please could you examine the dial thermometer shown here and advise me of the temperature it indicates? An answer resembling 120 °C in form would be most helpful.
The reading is 116 °C
